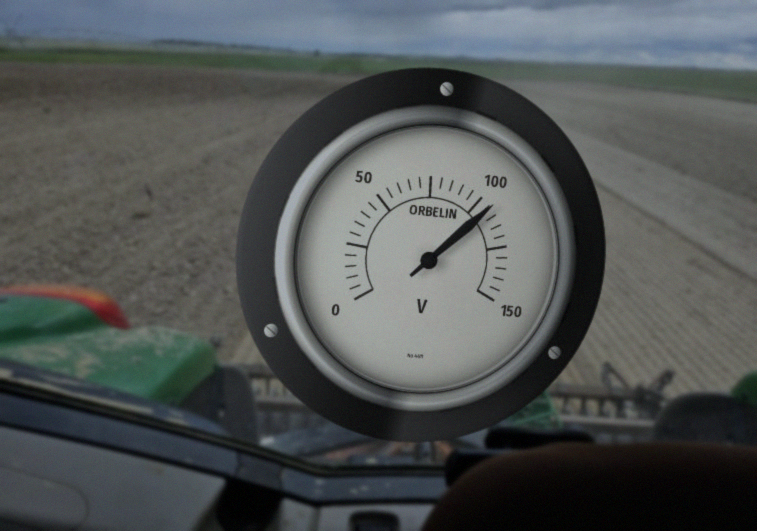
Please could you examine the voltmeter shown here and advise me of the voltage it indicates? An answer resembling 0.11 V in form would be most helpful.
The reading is 105 V
